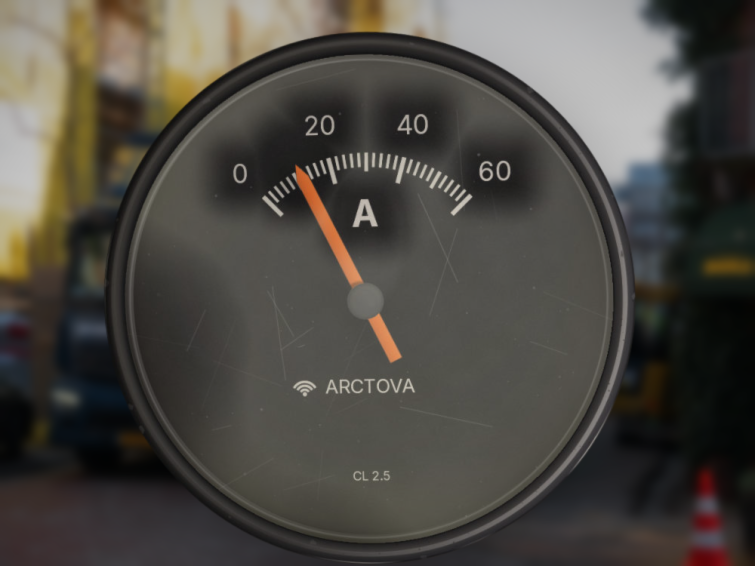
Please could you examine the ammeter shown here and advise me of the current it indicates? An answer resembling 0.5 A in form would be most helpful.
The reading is 12 A
